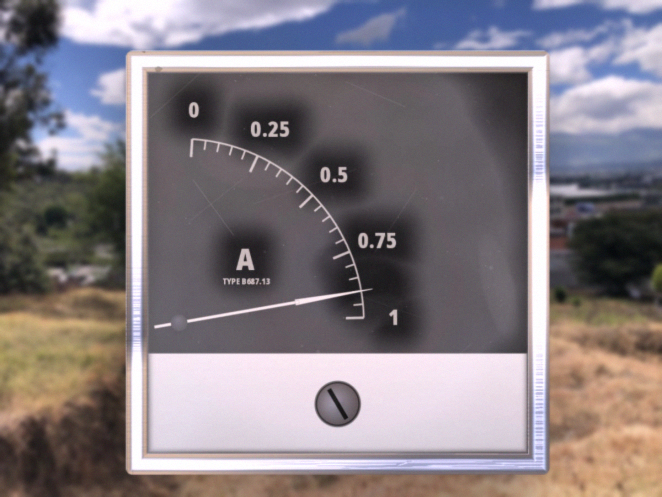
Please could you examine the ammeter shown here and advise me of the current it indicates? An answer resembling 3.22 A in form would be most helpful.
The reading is 0.9 A
